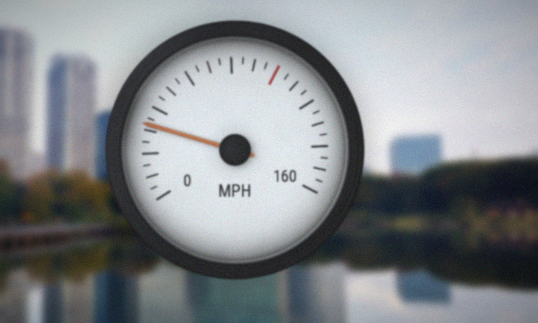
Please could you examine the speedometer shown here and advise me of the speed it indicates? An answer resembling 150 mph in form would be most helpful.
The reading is 32.5 mph
